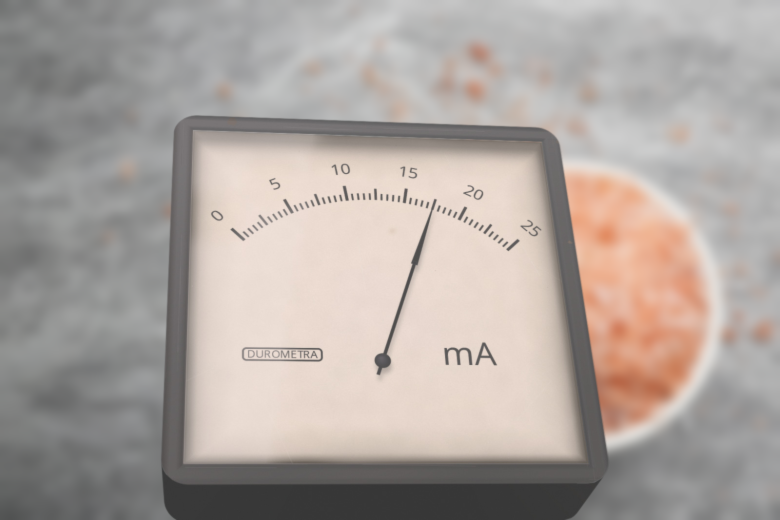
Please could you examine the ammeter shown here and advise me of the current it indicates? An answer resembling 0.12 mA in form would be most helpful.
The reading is 17.5 mA
